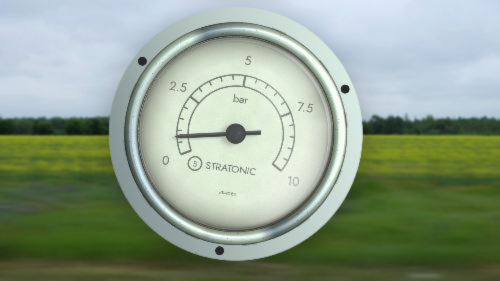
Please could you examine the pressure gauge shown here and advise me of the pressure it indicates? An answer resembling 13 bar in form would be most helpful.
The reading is 0.75 bar
